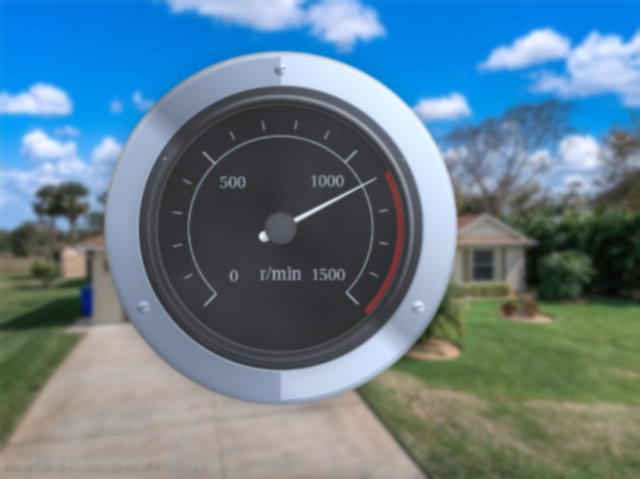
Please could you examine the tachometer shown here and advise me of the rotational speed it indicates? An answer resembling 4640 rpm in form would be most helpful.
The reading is 1100 rpm
